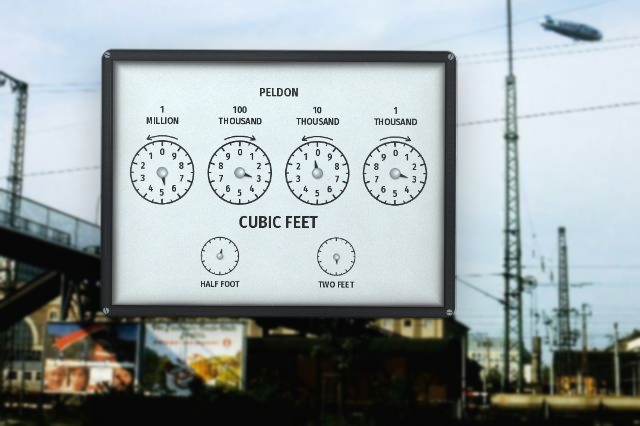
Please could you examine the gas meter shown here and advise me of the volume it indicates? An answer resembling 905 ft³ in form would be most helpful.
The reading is 530300 ft³
